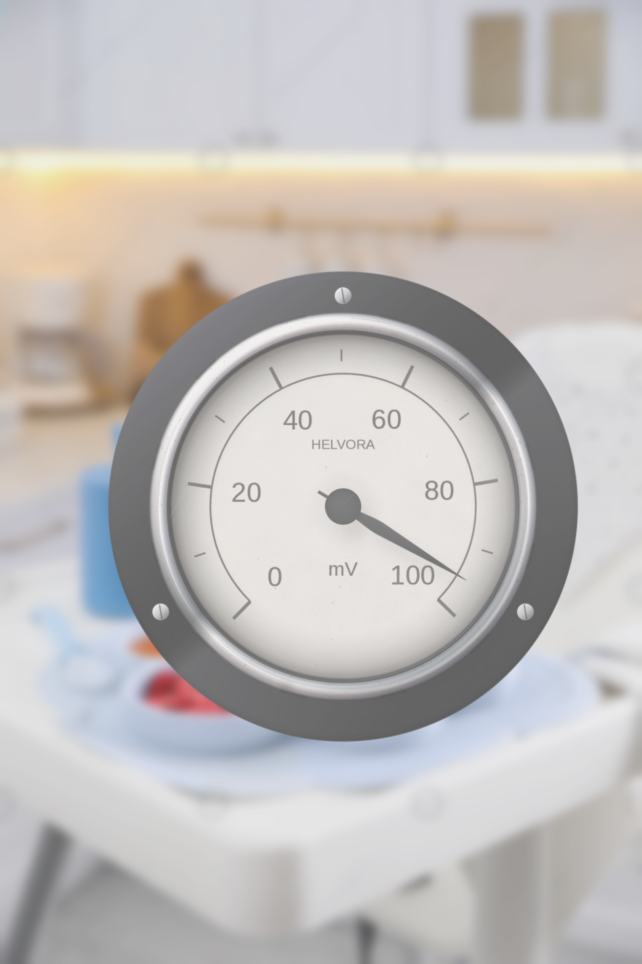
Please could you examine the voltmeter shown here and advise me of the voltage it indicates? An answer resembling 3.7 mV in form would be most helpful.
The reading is 95 mV
